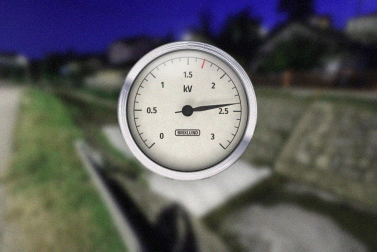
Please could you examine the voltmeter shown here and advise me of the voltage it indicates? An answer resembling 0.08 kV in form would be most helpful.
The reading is 2.4 kV
